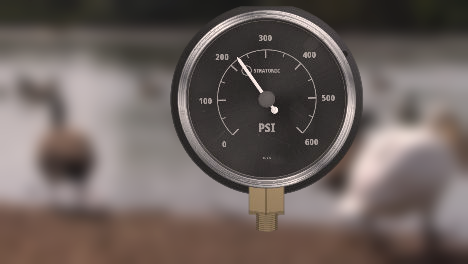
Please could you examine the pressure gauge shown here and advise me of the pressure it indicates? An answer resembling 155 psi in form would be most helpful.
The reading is 225 psi
